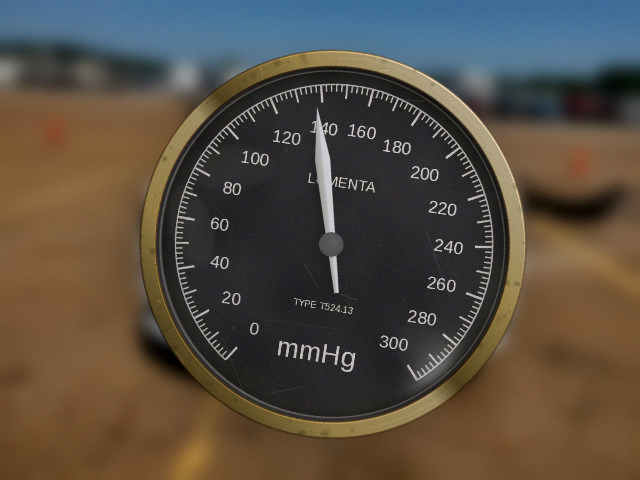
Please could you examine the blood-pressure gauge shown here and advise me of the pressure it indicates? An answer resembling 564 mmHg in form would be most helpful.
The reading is 138 mmHg
